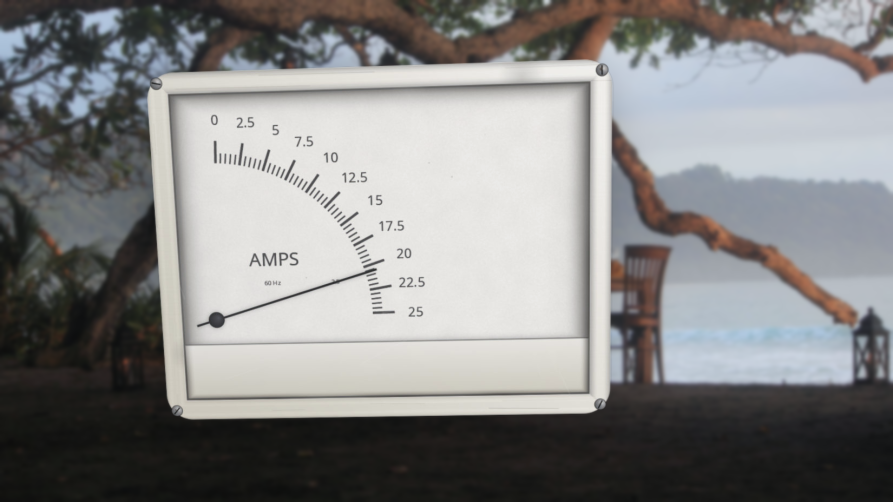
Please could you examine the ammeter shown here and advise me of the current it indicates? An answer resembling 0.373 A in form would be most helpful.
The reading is 20.5 A
